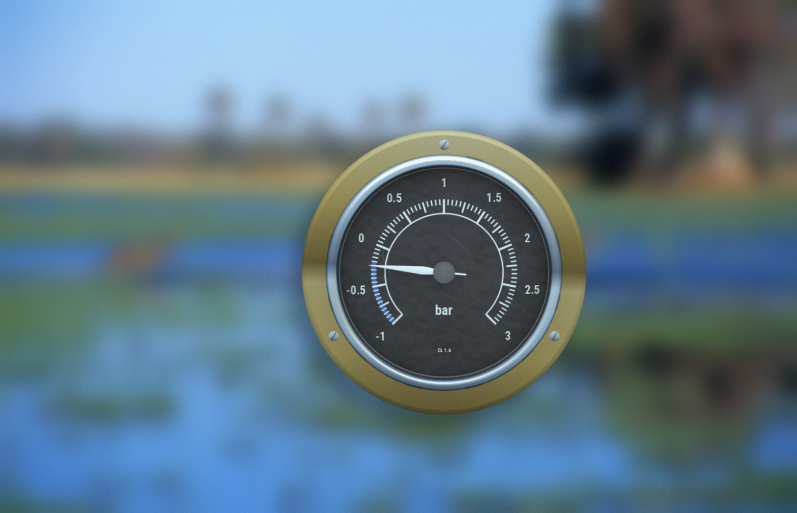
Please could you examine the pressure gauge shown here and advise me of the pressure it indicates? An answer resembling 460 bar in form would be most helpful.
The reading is -0.25 bar
